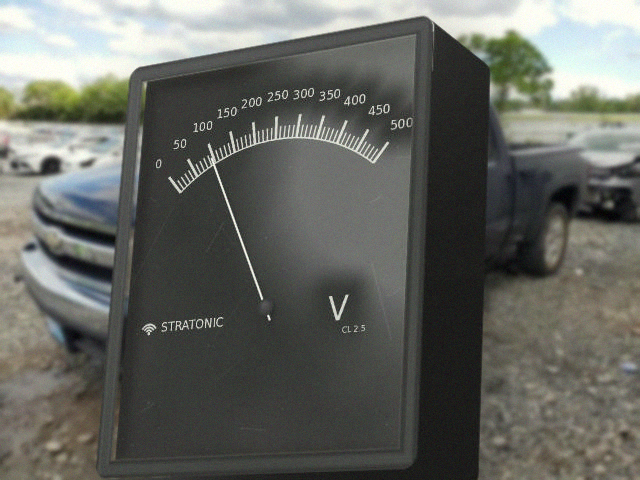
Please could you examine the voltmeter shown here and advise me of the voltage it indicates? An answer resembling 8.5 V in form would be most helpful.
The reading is 100 V
